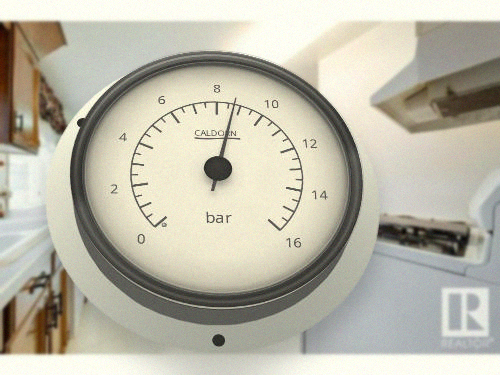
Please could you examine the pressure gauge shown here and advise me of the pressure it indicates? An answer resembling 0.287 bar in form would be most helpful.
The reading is 8.75 bar
